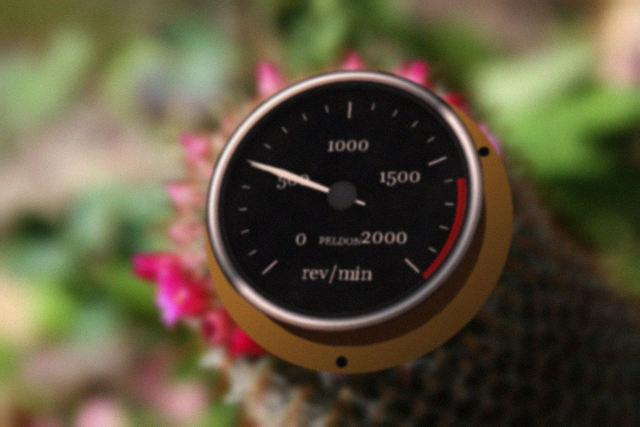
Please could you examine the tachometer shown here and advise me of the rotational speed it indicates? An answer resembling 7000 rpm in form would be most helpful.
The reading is 500 rpm
